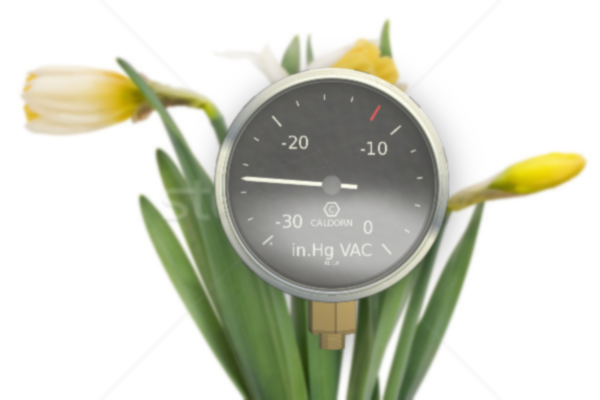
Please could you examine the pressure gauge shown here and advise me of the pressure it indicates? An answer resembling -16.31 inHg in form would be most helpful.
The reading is -25 inHg
